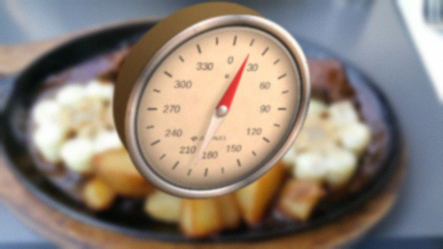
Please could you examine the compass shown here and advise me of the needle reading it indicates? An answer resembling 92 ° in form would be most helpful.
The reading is 15 °
